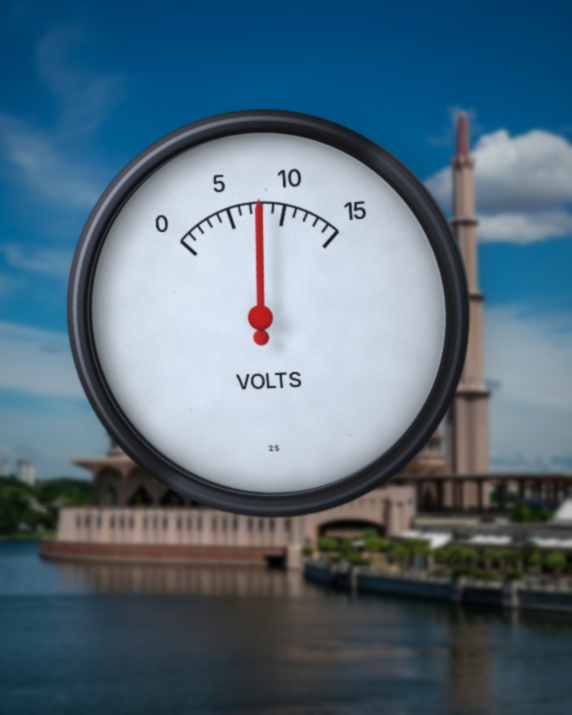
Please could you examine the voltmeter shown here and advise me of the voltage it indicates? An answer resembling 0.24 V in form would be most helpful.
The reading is 8 V
